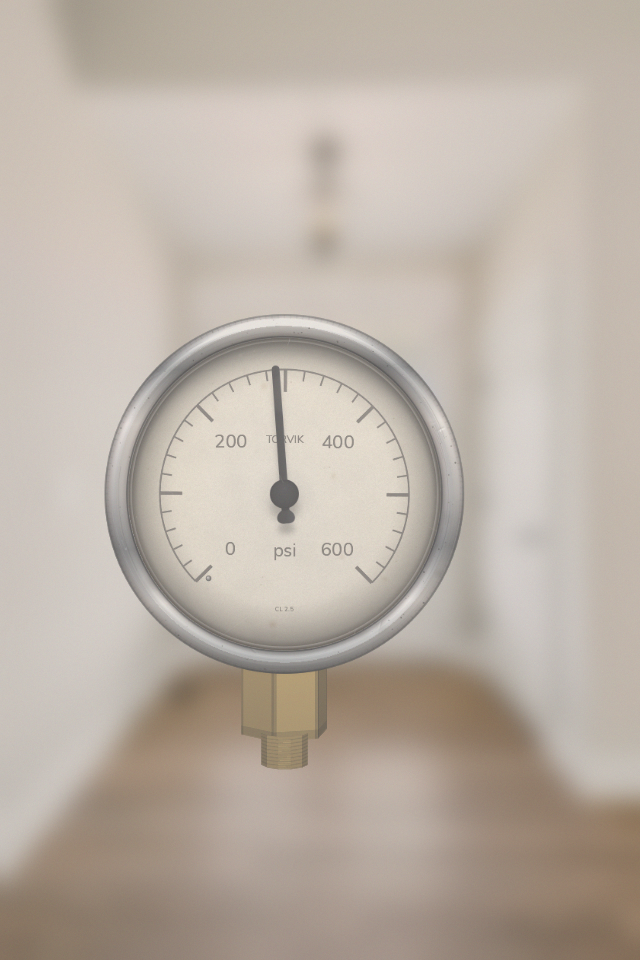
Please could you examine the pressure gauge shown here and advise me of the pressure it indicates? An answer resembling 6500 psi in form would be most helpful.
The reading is 290 psi
